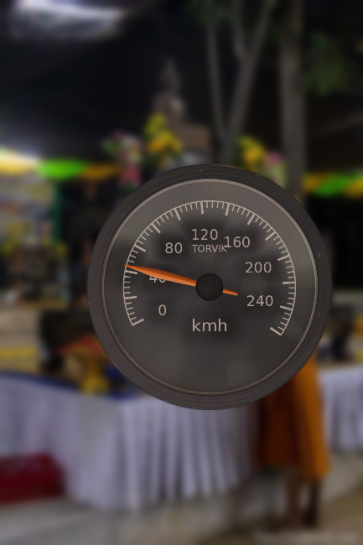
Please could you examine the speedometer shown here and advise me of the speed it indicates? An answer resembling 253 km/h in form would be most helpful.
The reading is 44 km/h
